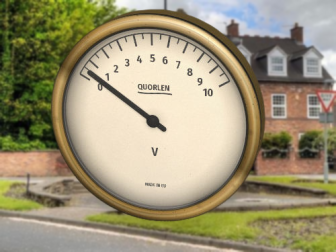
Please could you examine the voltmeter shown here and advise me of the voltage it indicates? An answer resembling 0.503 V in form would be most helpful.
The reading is 0.5 V
